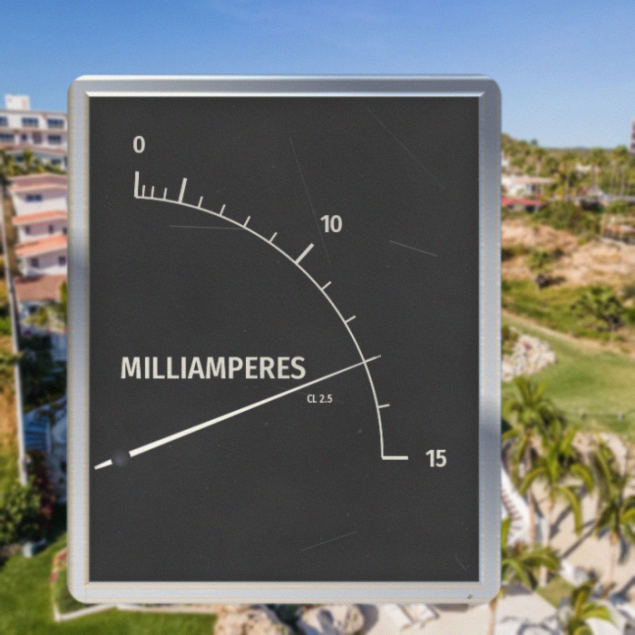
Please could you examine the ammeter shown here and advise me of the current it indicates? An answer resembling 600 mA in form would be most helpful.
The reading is 13 mA
